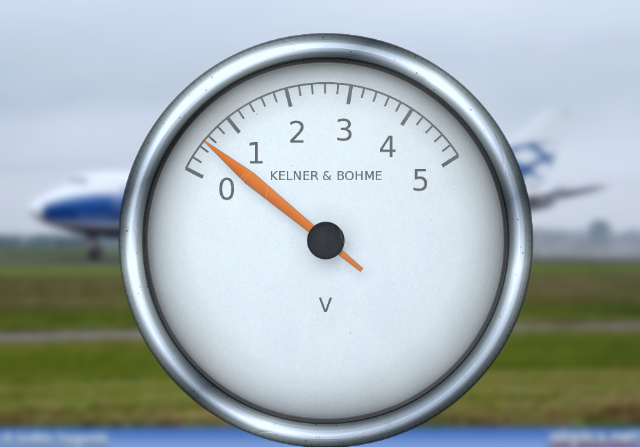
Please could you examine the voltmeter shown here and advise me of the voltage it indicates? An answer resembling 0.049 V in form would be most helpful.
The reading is 0.5 V
